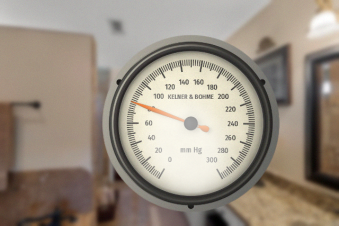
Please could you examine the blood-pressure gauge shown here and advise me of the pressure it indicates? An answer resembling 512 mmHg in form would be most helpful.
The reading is 80 mmHg
